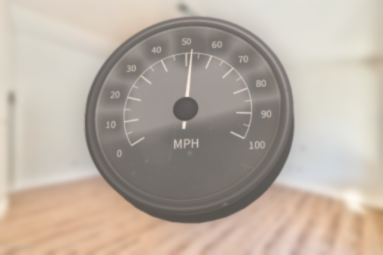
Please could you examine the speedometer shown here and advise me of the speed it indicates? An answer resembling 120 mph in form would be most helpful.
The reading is 52.5 mph
